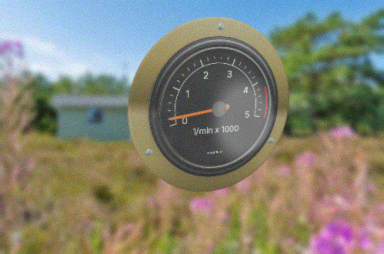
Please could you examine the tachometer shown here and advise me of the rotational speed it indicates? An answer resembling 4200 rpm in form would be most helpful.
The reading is 200 rpm
